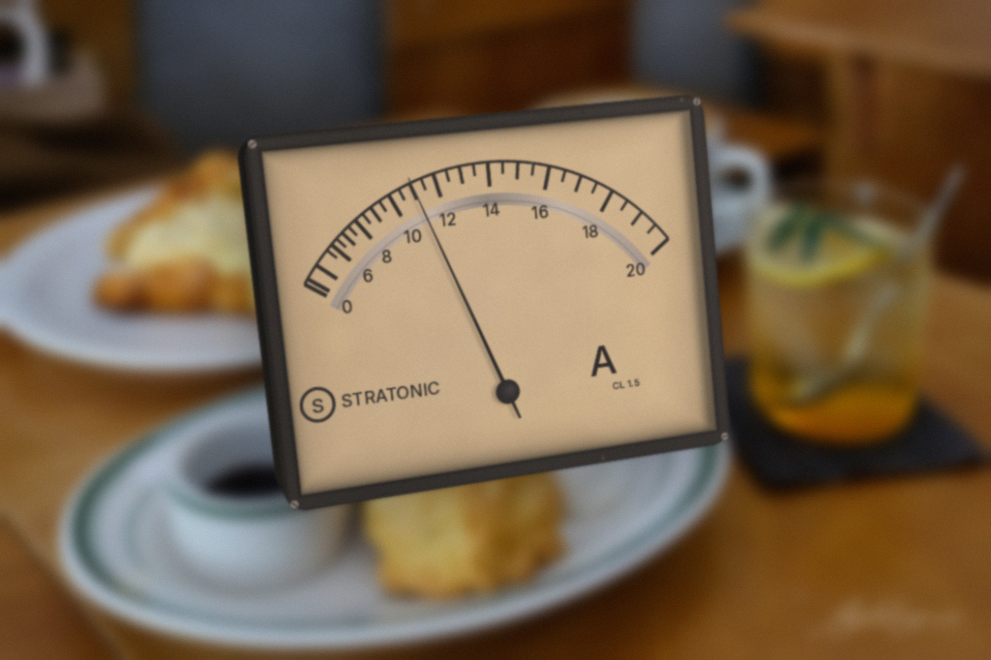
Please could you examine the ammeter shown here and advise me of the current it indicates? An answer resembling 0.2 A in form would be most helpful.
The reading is 11 A
